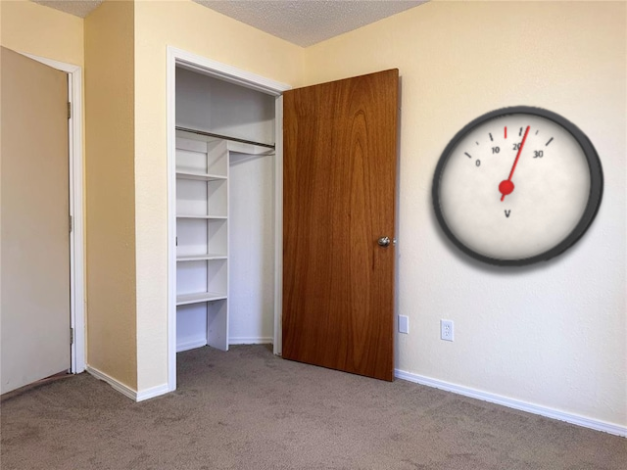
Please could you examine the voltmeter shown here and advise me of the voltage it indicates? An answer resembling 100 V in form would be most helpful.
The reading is 22.5 V
